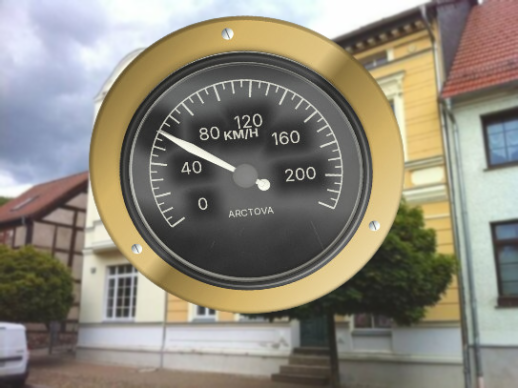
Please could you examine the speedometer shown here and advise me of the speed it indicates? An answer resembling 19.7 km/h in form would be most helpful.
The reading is 60 km/h
